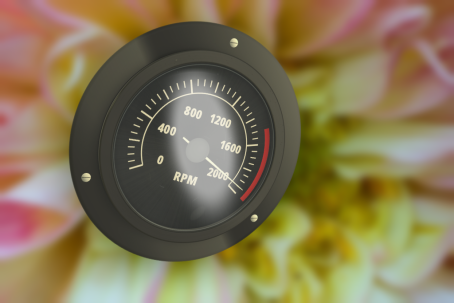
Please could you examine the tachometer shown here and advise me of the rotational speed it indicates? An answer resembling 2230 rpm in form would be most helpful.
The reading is 1950 rpm
